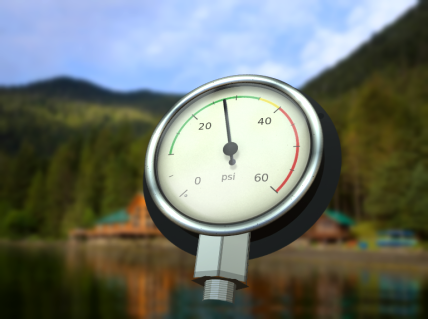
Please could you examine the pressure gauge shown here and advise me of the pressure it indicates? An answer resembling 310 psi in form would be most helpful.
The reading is 27.5 psi
